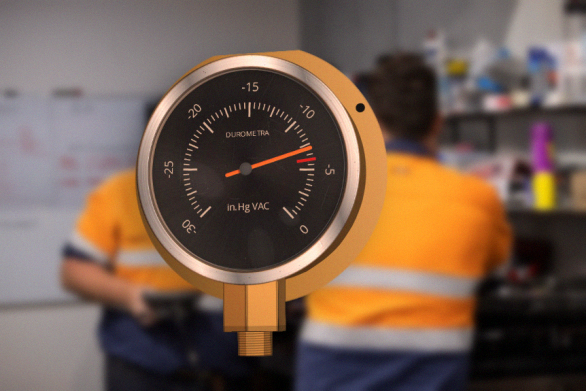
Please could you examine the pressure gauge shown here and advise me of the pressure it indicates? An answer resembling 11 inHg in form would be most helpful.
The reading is -7 inHg
